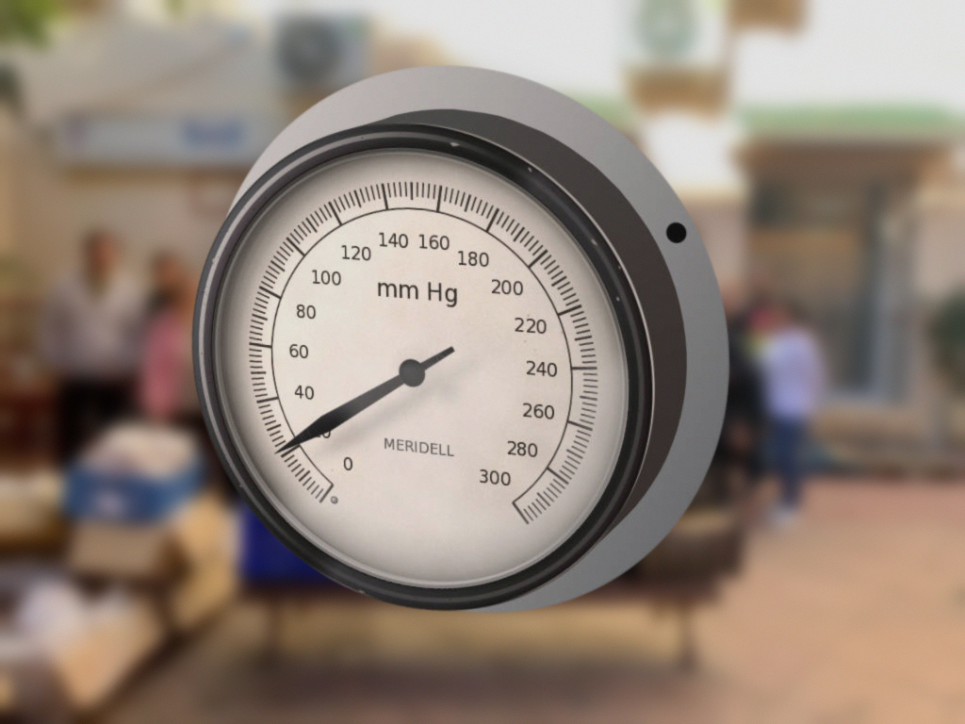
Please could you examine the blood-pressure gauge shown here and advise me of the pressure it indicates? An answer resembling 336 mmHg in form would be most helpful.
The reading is 22 mmHg
